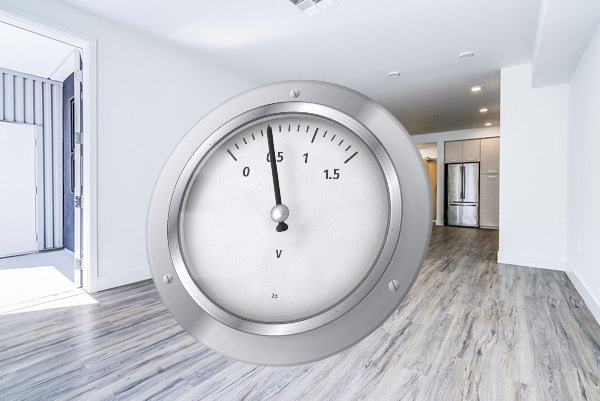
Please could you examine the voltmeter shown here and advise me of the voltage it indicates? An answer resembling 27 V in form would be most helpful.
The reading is 0.5 V
